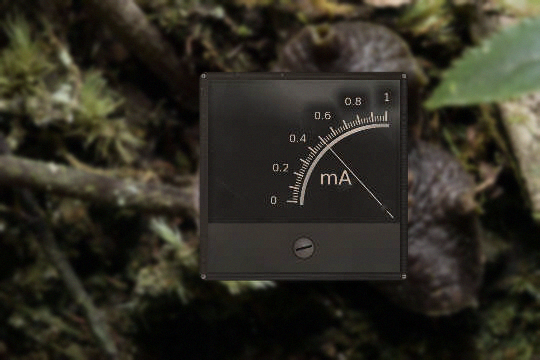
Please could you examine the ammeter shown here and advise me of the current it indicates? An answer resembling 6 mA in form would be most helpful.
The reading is 0.5 mA
